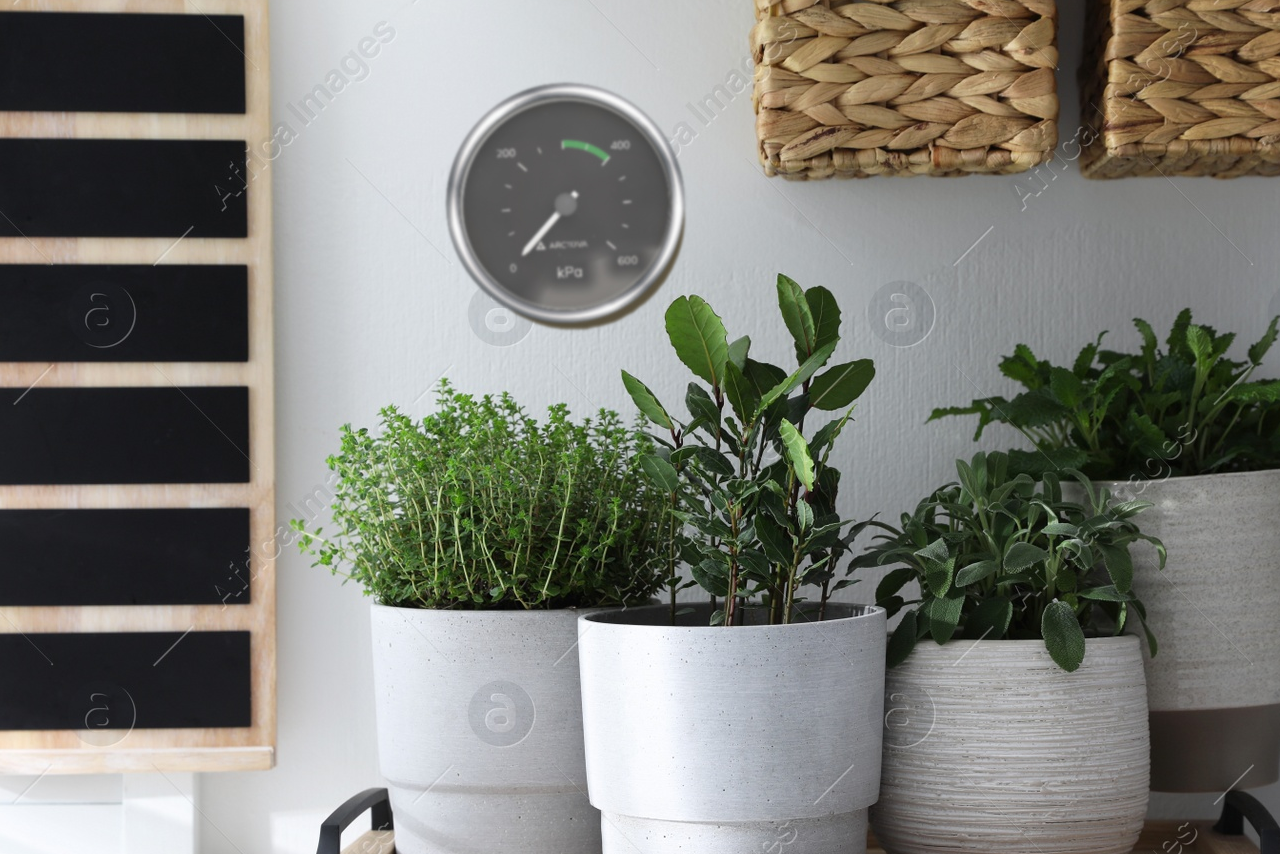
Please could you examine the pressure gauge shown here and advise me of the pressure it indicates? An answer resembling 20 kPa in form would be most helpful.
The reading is 0 kPa
